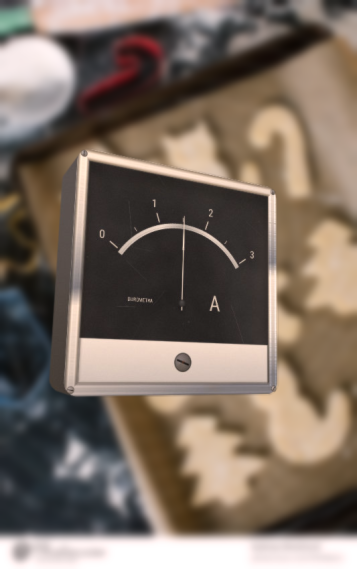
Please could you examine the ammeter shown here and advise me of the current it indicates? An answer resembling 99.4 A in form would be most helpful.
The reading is 1.5 A
